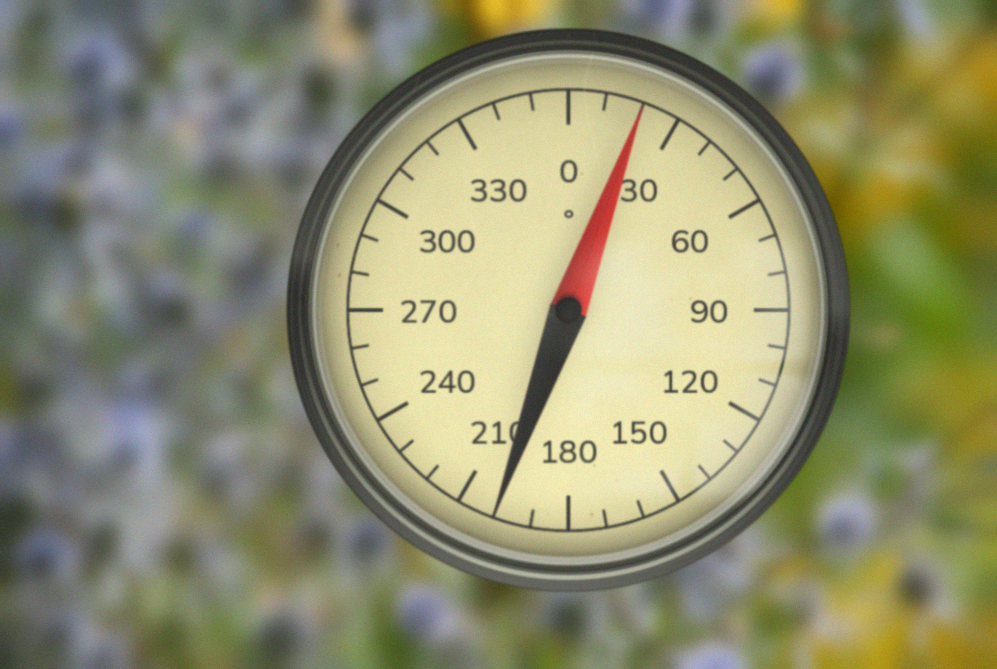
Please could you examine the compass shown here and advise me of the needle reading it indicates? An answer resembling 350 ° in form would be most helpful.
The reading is 20 °
